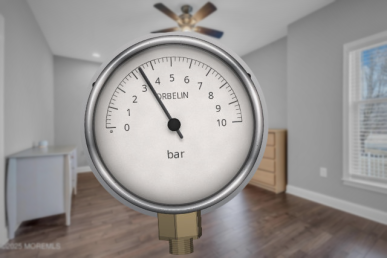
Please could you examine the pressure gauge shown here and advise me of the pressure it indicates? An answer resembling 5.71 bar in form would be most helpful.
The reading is 3.4 bar
